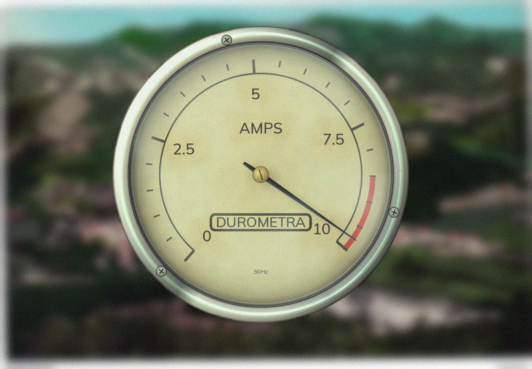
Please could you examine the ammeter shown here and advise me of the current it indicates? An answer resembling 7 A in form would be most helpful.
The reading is 9.75 A
